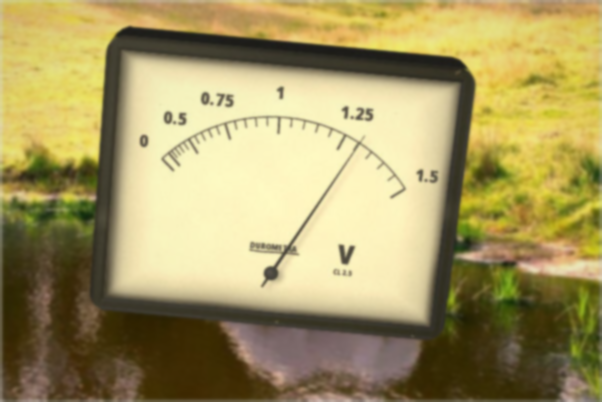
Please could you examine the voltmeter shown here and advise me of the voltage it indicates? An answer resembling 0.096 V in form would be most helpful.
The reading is 1.3 V
